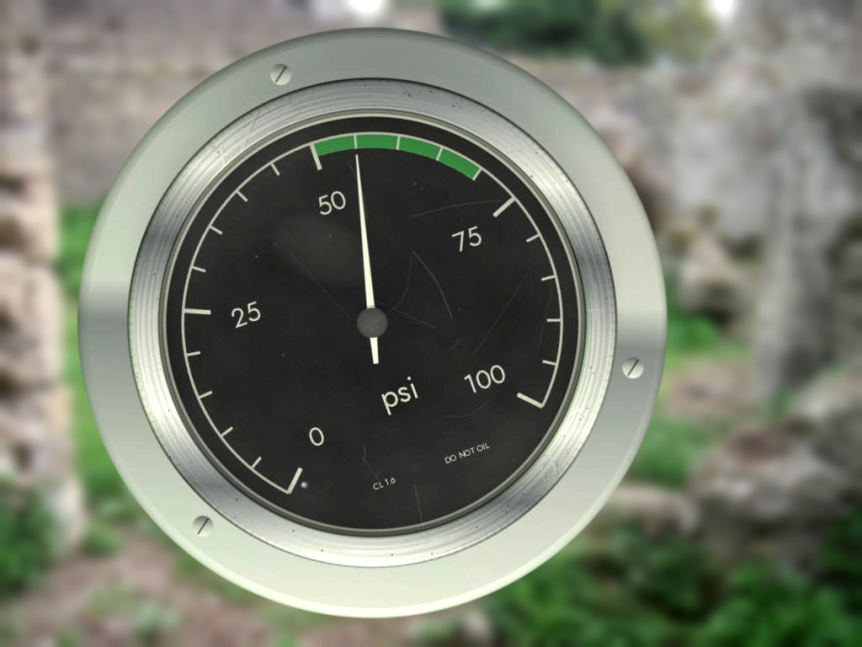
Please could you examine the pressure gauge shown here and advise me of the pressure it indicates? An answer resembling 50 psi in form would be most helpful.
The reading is 55 psi
